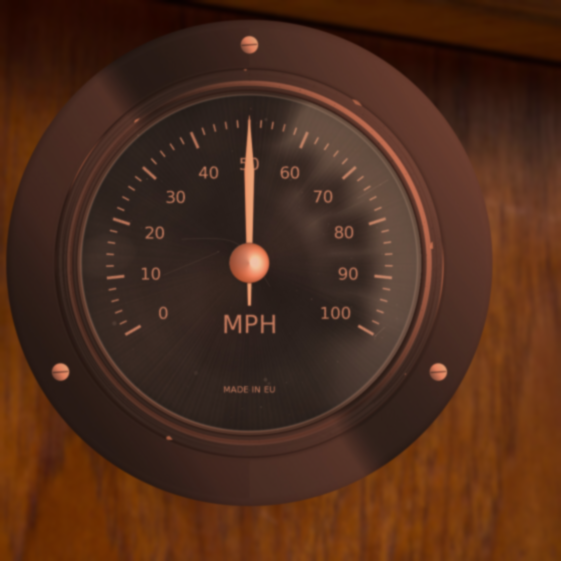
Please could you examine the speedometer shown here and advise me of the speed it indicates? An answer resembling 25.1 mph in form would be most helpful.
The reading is 50 mph
